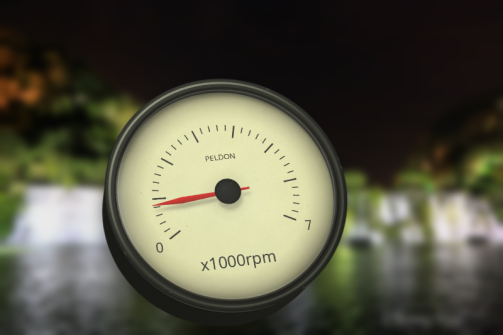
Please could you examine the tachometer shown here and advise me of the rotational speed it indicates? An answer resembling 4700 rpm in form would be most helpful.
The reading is 800 rpm
